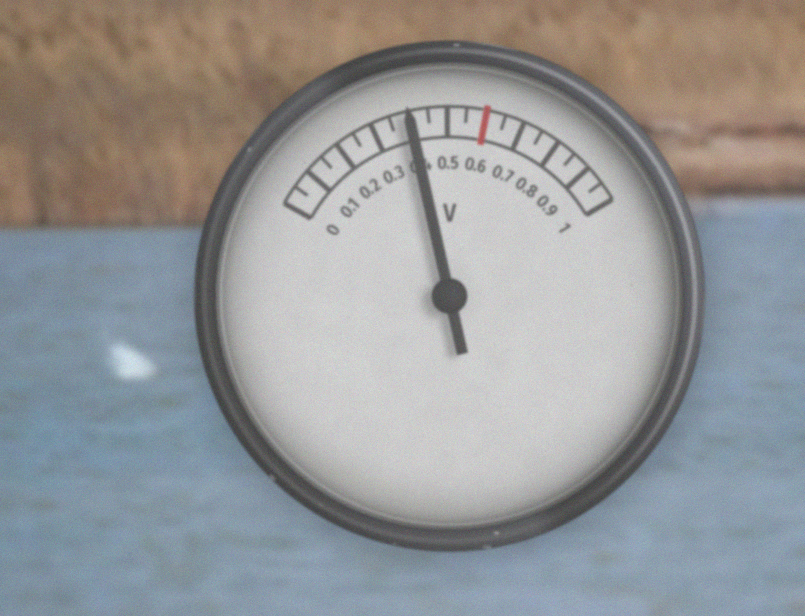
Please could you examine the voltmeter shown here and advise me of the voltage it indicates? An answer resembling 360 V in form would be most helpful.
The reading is 0.4 V
